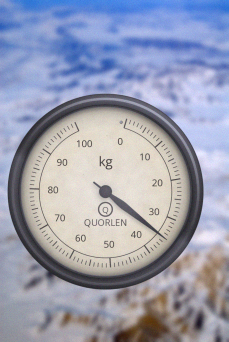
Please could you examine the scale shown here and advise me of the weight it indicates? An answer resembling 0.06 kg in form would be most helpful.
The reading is 35 kg
